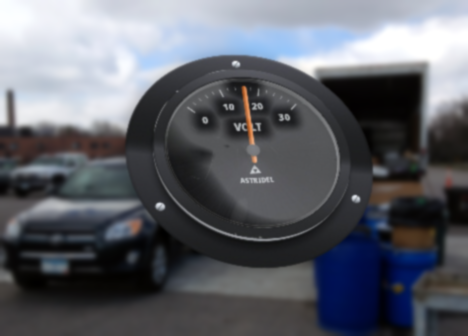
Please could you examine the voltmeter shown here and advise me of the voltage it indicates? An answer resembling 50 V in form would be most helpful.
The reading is 16 V
